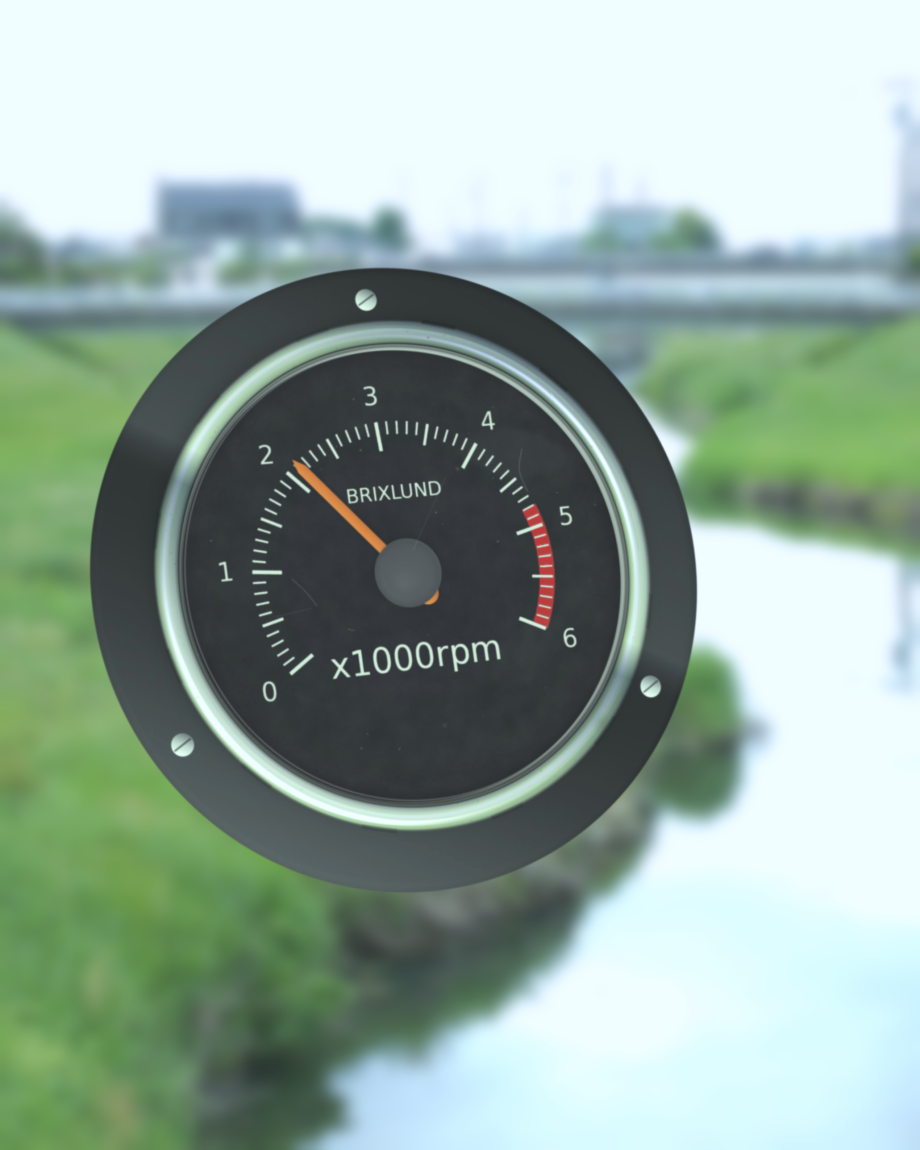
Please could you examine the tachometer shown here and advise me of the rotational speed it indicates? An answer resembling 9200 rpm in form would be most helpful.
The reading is 2100 rpm
